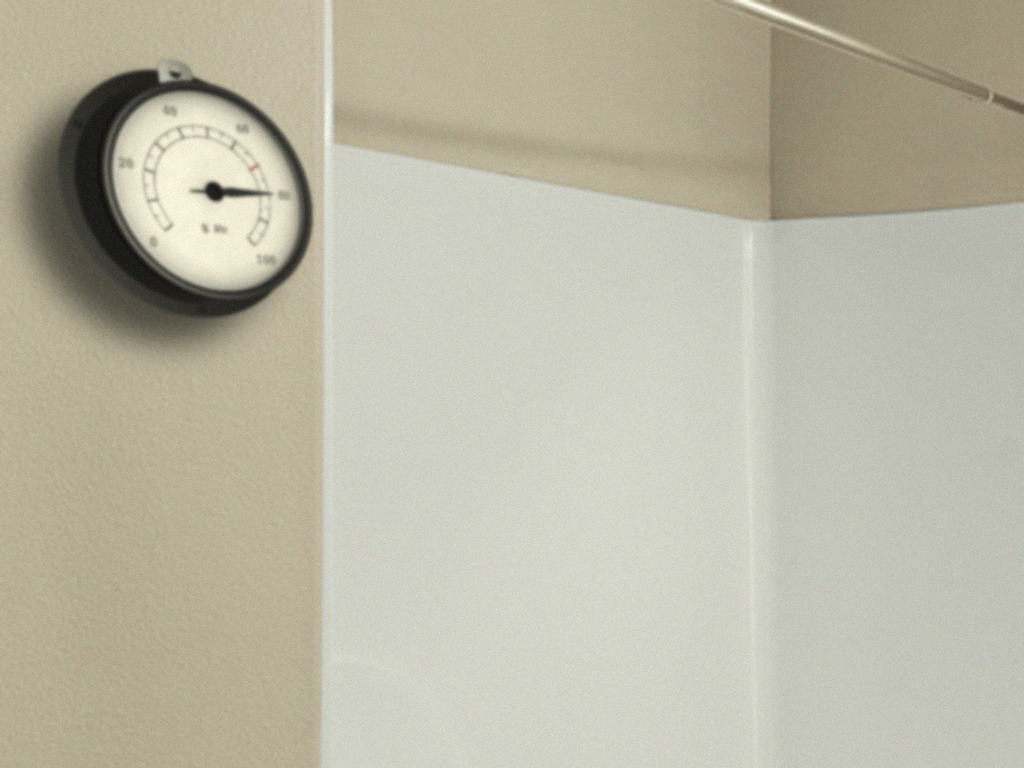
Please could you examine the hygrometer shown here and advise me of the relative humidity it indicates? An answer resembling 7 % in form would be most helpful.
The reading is 80 %
